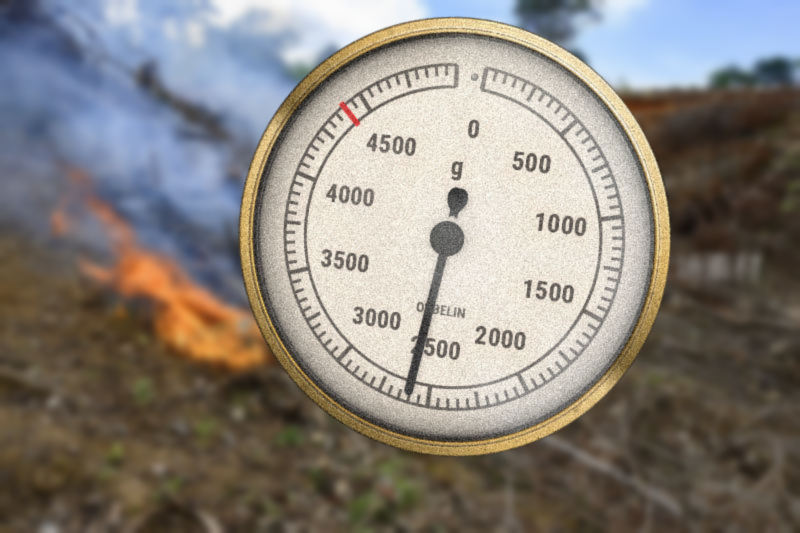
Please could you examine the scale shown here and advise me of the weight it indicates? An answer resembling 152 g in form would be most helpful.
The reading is 2600 g
